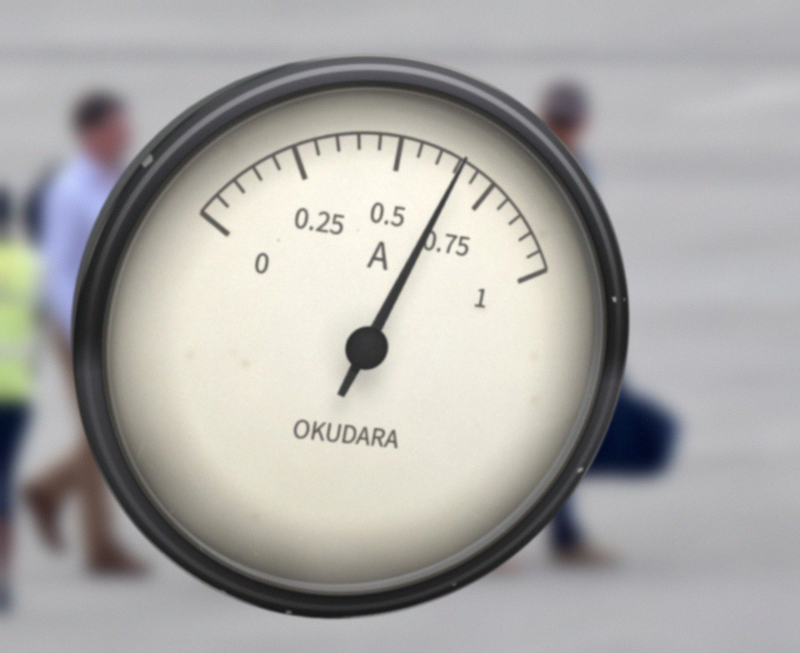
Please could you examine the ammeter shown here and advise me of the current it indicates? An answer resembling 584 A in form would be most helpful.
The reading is 0.65 A
